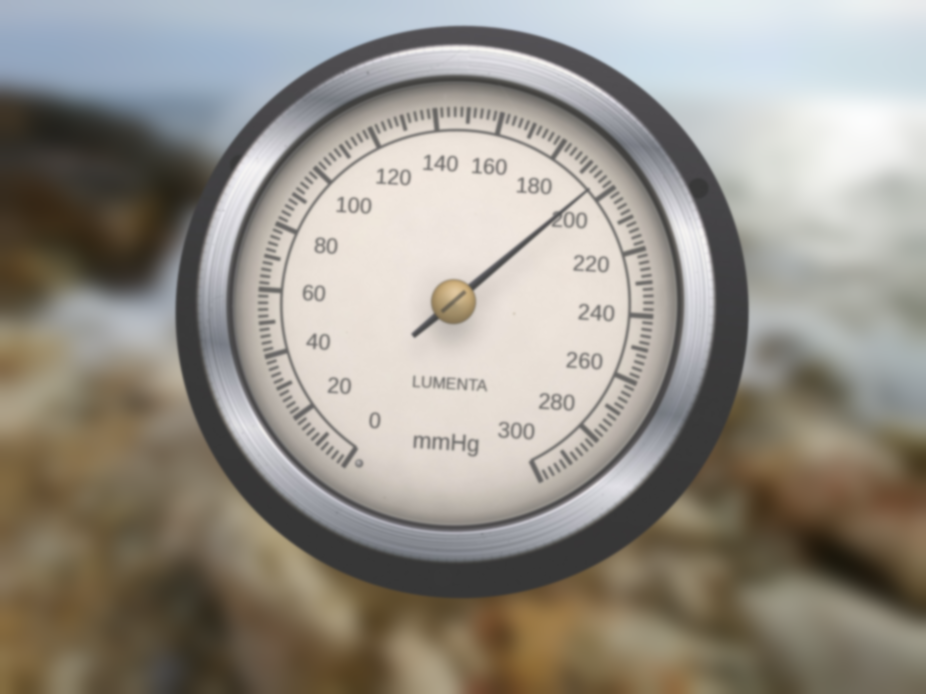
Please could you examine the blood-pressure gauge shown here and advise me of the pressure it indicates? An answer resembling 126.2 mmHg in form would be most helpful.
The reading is 196 mmHg
